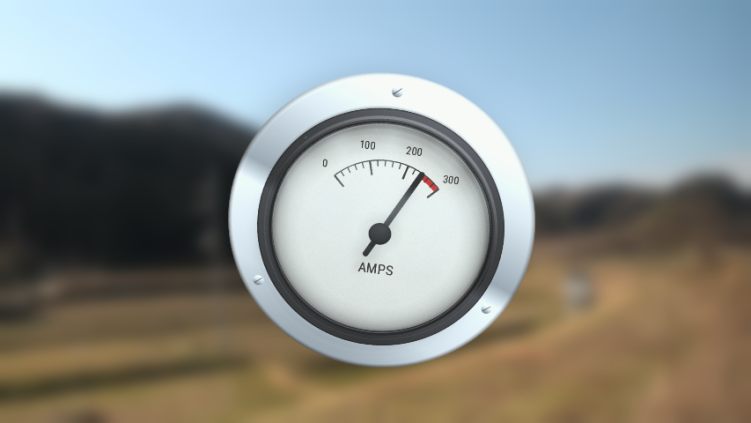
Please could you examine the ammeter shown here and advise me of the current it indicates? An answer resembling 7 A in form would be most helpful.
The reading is 240 A
